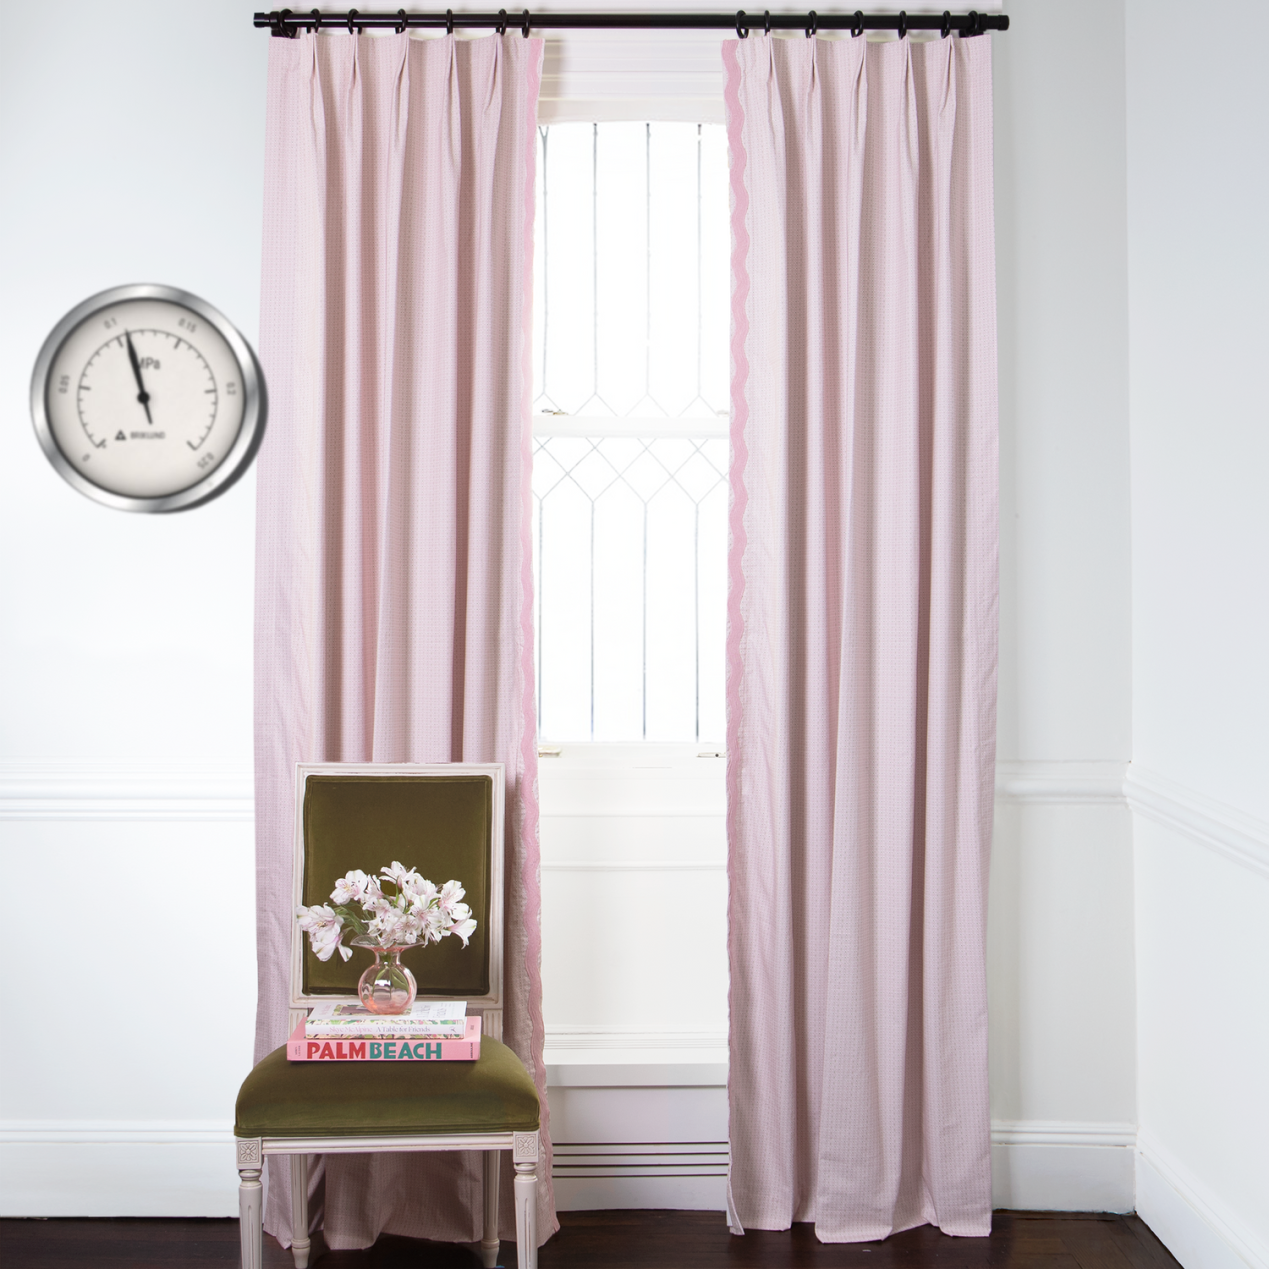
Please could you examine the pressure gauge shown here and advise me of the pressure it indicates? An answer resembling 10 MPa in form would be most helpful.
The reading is 0.11 MPa
